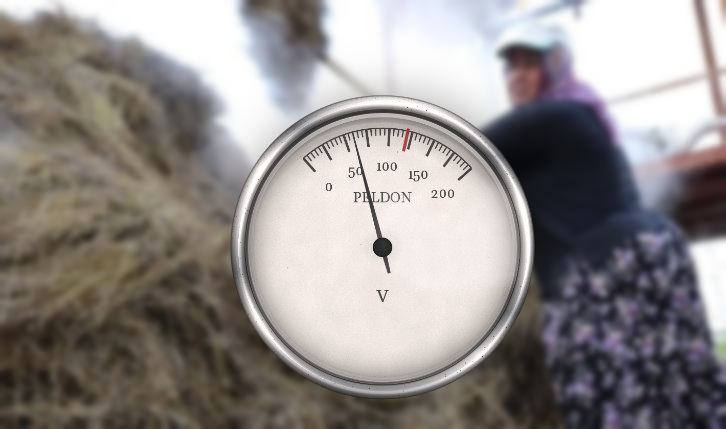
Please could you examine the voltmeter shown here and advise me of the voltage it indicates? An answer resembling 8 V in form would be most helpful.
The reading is 60 V
